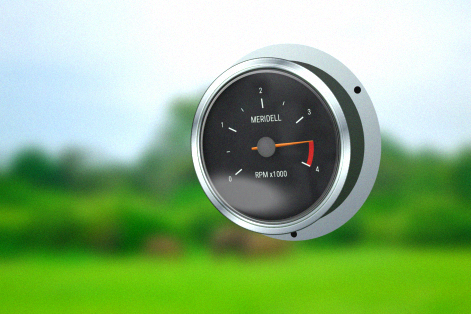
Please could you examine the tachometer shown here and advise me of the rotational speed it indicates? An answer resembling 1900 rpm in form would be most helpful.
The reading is 3500 rpm
